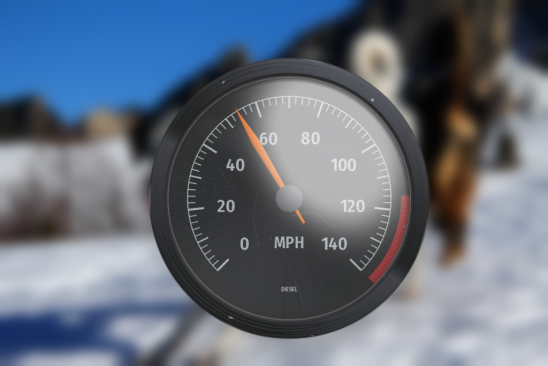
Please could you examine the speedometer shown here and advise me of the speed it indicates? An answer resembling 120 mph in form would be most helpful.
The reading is 54 mph
